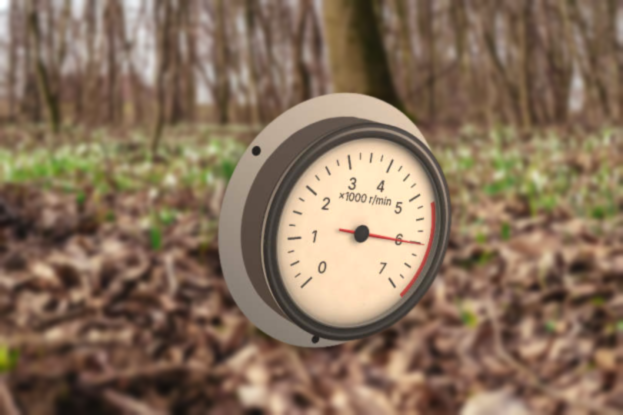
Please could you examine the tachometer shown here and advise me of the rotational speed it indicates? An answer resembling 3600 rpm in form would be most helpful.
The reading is 6000 rpm
